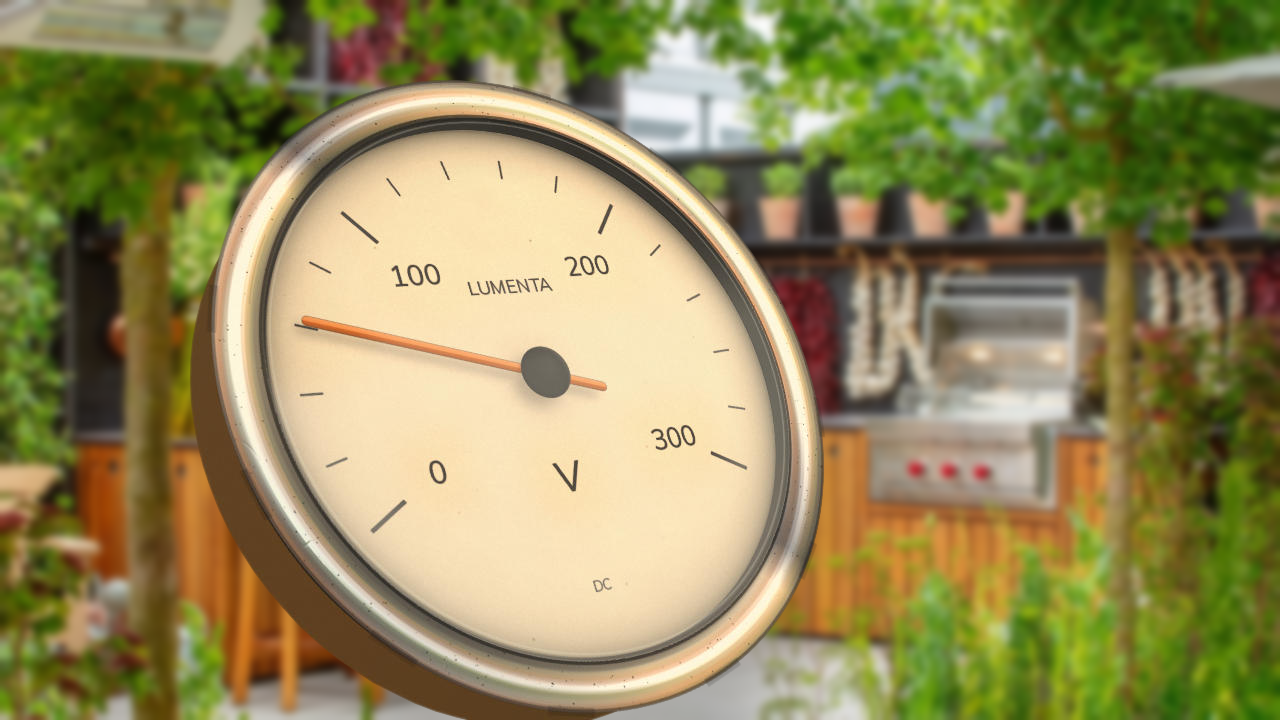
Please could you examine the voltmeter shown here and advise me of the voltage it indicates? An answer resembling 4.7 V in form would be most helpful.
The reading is 60 V
